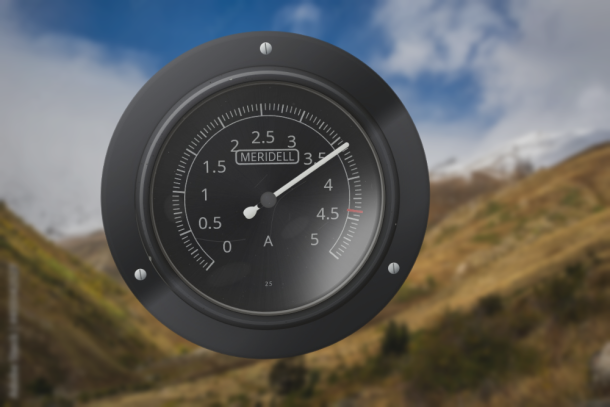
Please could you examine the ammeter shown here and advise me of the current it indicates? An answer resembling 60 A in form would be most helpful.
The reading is 3.6 A
